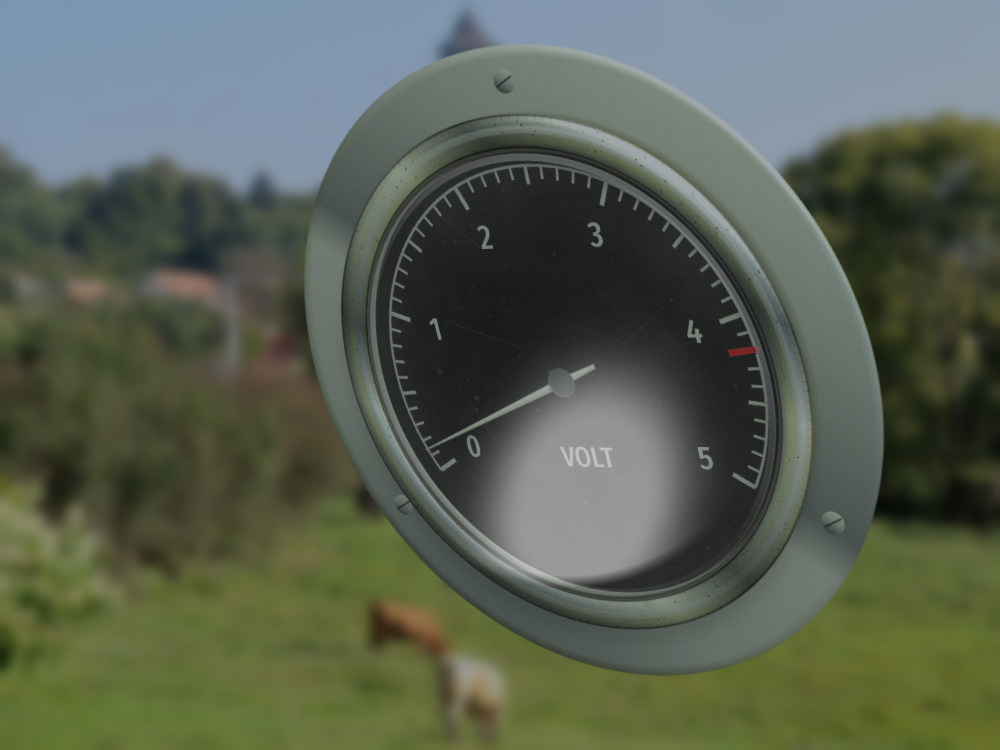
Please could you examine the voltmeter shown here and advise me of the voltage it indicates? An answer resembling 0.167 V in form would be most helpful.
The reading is 0.15 V
